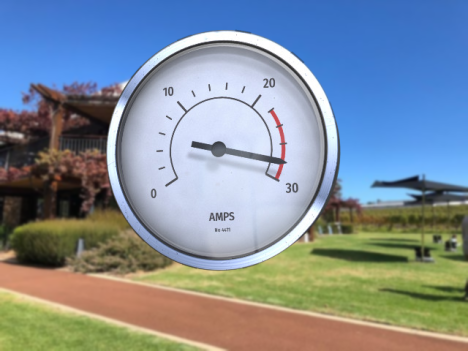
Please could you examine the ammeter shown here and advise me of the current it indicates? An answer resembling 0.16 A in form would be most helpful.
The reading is 28 A
